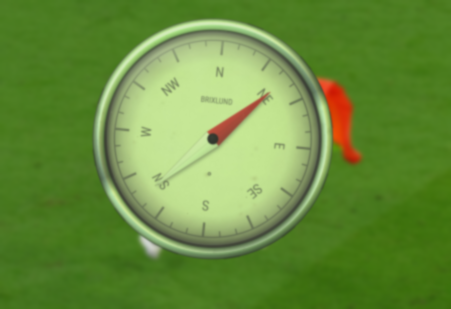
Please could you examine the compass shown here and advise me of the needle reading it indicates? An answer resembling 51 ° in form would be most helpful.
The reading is 45 °
